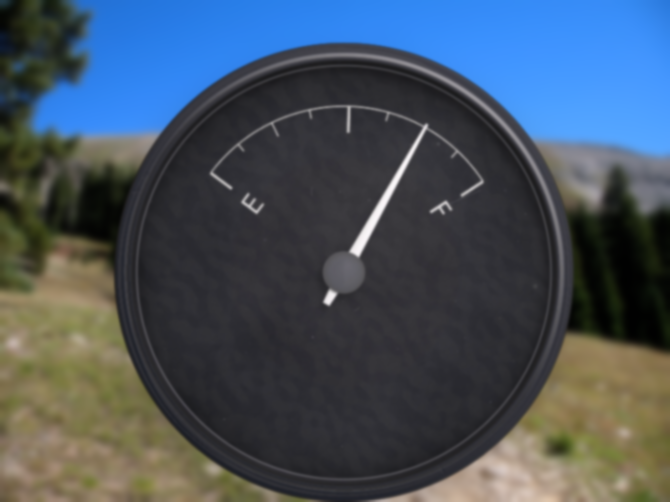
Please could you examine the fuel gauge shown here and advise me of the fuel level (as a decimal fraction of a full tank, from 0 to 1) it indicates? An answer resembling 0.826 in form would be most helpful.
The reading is 0.75
